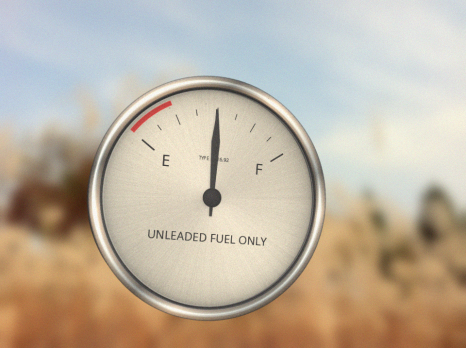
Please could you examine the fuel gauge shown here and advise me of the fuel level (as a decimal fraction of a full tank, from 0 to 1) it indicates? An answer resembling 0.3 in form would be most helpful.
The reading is 0.5
